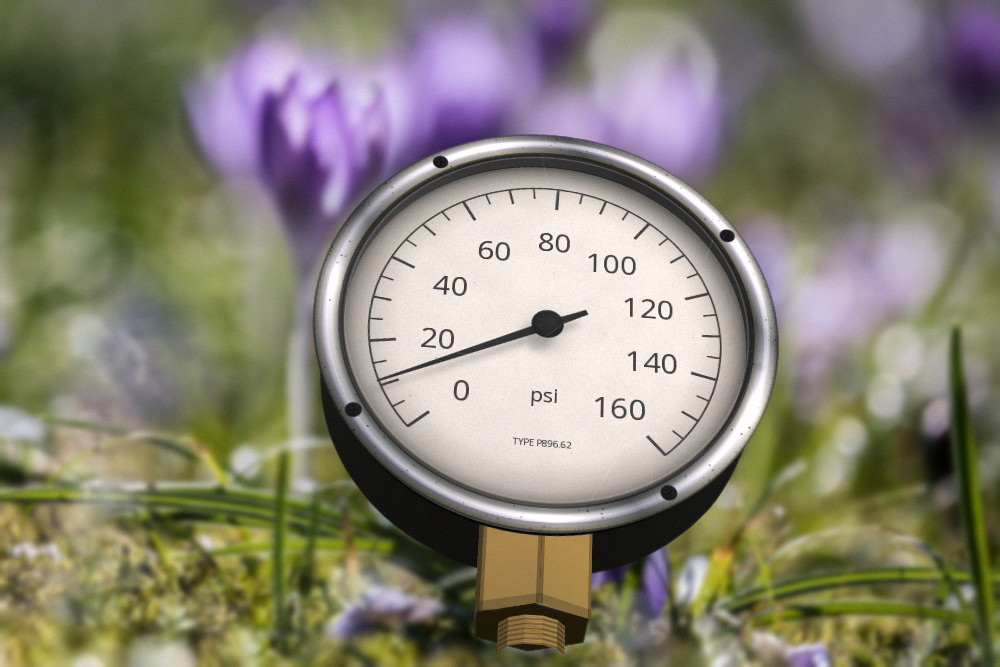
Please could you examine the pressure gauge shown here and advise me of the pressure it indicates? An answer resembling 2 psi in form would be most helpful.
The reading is 10 psi
